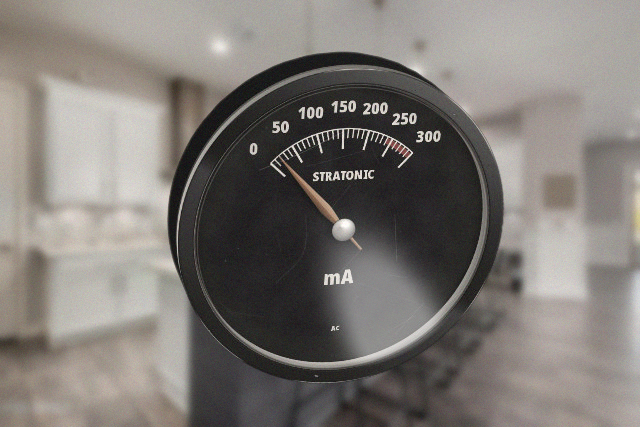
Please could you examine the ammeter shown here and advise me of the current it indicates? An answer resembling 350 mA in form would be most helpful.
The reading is 20 mA
